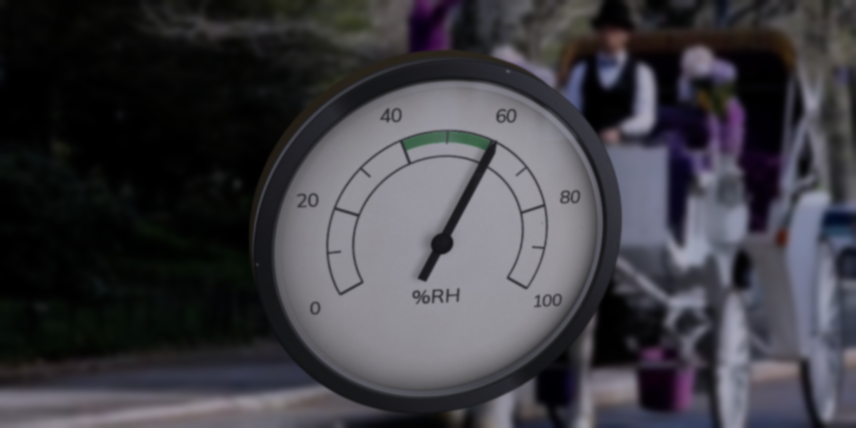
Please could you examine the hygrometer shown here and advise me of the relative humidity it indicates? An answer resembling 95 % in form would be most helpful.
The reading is 60 %
